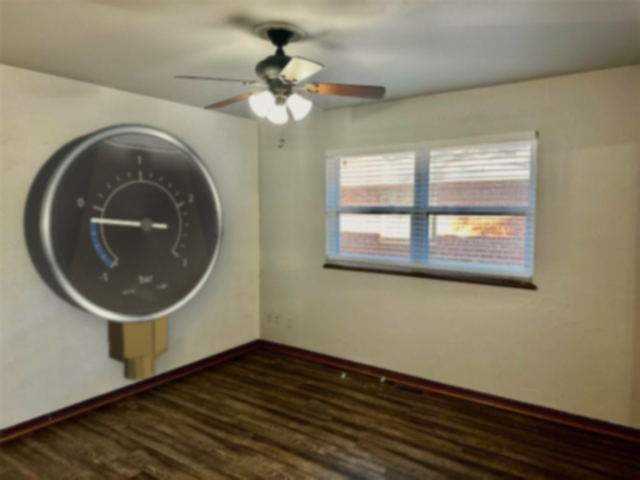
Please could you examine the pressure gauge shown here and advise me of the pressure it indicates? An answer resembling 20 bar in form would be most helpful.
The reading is -0.2 bar
